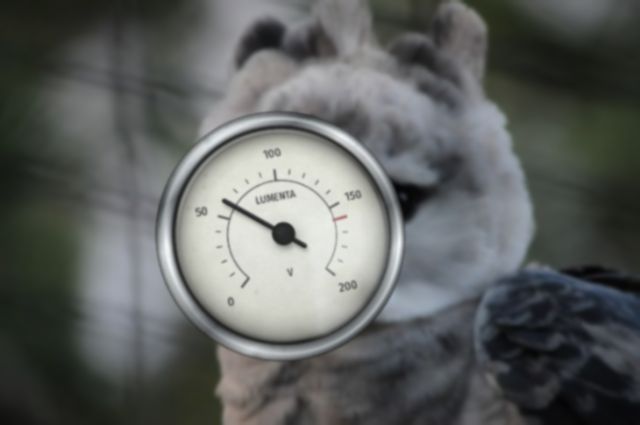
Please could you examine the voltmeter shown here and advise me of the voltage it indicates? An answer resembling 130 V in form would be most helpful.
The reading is 60 V
